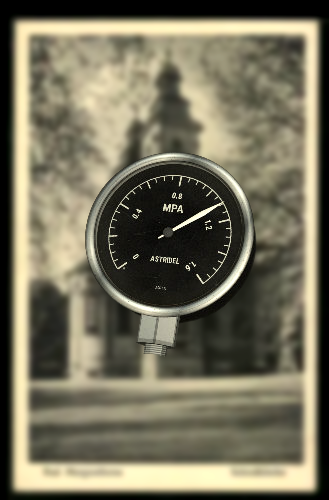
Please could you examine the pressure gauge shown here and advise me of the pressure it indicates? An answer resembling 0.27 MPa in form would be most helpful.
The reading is 1.1 MPa
